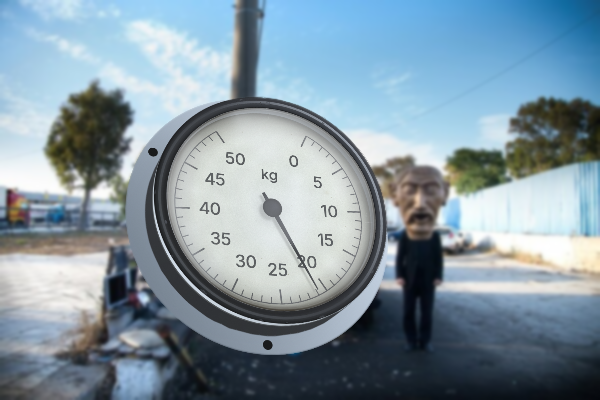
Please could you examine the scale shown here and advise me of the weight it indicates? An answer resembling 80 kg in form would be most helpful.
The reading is 21 kg
